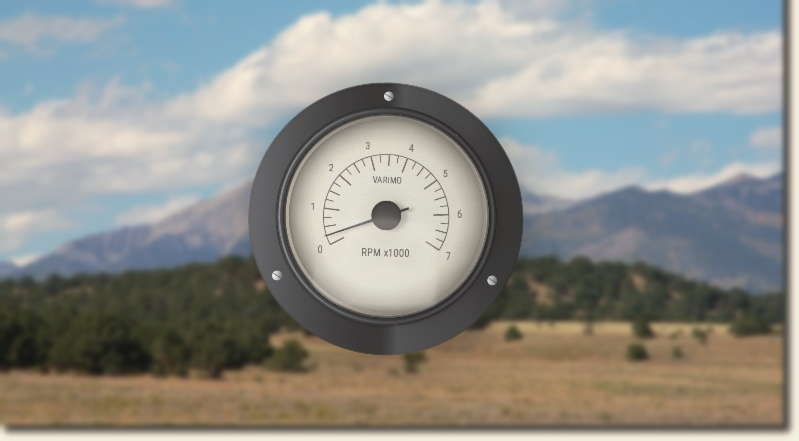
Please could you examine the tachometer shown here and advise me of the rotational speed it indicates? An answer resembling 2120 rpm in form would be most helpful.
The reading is 250 rpm
